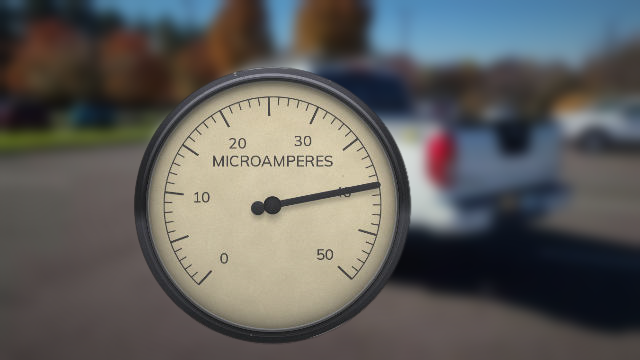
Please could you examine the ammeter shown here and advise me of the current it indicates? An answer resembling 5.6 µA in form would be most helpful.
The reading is 40 µA
